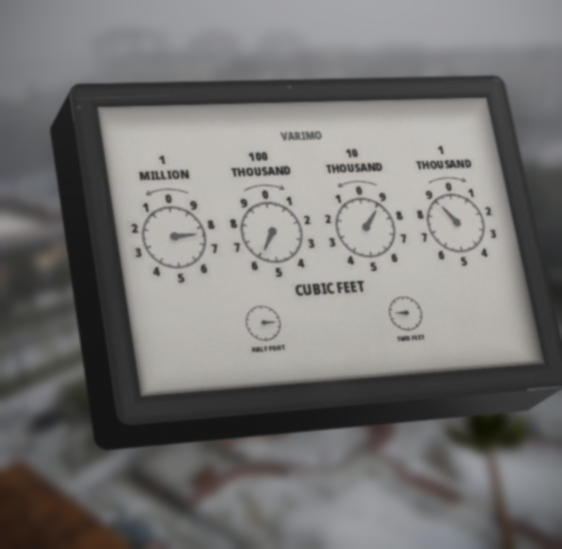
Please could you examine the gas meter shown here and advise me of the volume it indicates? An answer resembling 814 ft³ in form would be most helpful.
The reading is 758900 ft³
